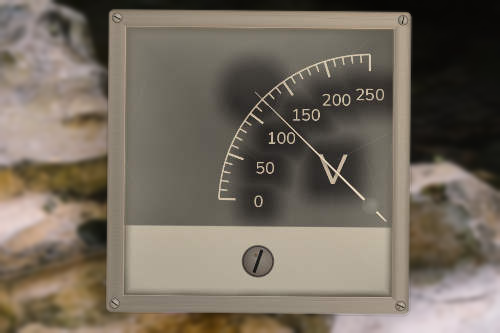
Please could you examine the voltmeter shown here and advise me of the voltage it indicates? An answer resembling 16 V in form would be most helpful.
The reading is 120 V
